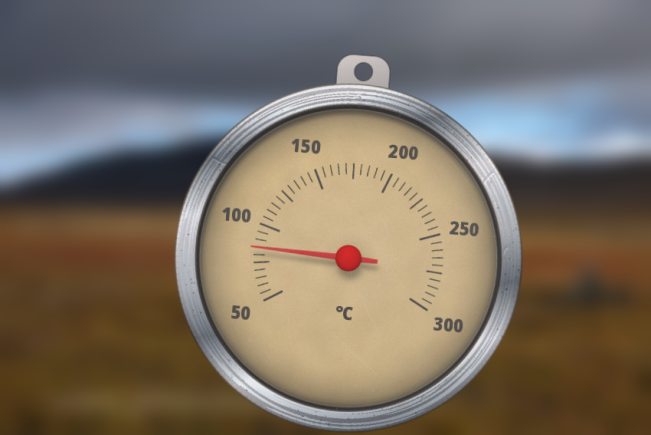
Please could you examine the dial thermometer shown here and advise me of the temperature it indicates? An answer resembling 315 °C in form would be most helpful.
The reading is 85 °C
